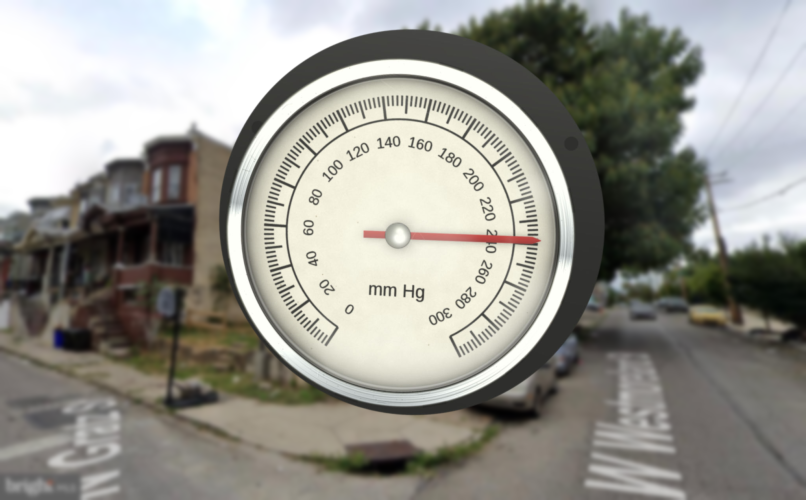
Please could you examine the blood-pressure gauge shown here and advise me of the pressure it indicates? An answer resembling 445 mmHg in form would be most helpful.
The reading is 238 mmHg
